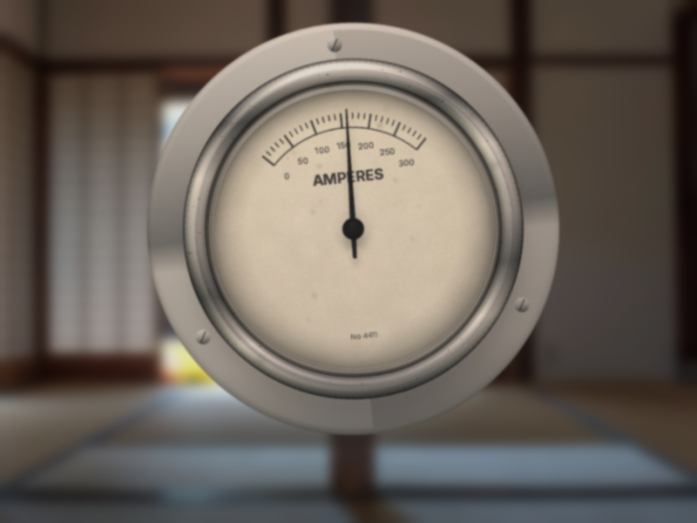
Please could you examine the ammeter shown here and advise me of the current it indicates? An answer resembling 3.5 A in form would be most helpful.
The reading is 160 A
